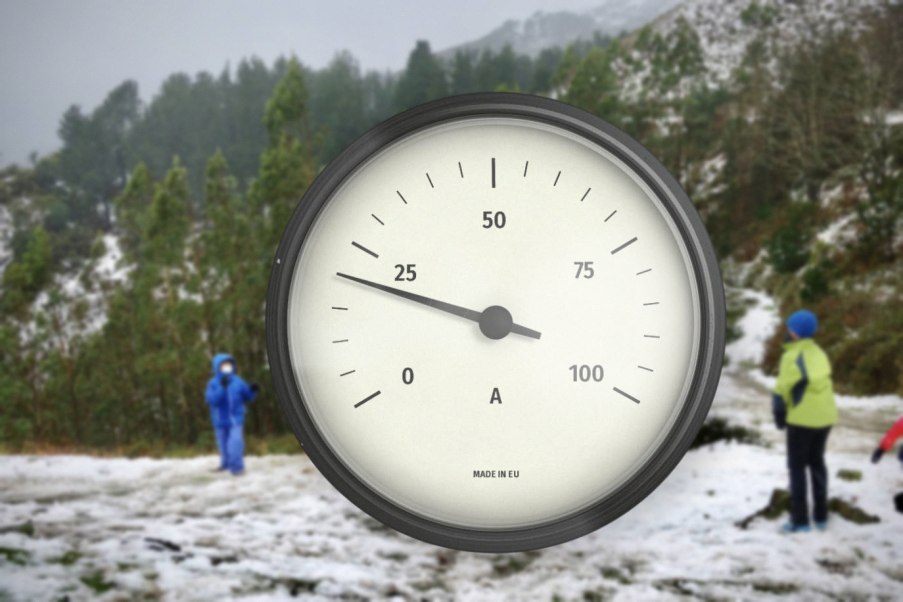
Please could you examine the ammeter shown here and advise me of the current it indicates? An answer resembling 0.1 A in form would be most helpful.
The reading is 20 A
